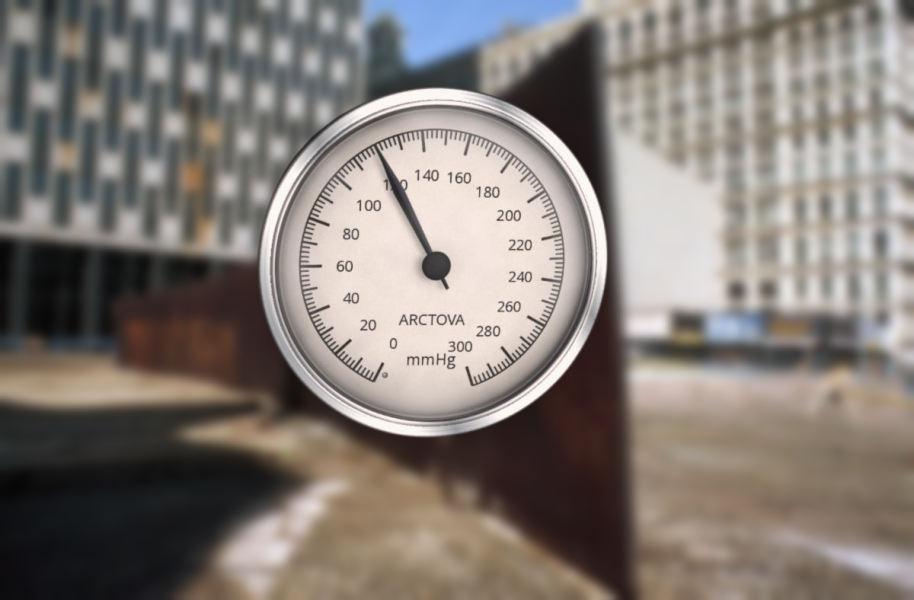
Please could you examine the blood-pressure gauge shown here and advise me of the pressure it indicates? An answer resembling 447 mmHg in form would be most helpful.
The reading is 120 mmHg
